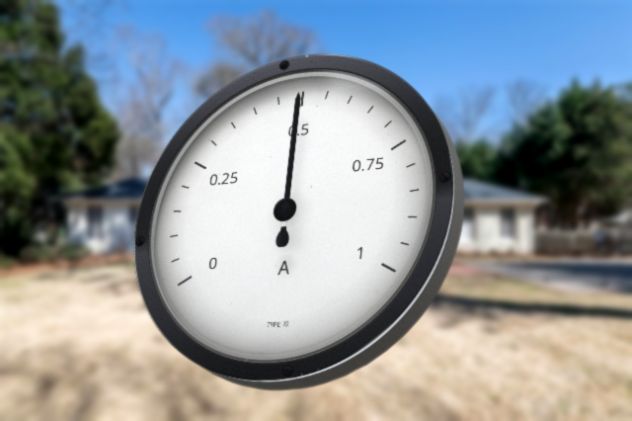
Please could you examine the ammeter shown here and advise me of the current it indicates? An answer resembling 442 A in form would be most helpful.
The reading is 0.5 A
